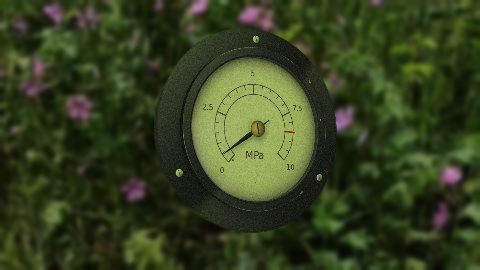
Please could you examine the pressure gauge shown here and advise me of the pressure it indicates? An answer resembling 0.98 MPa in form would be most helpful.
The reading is 0.5 MPa
